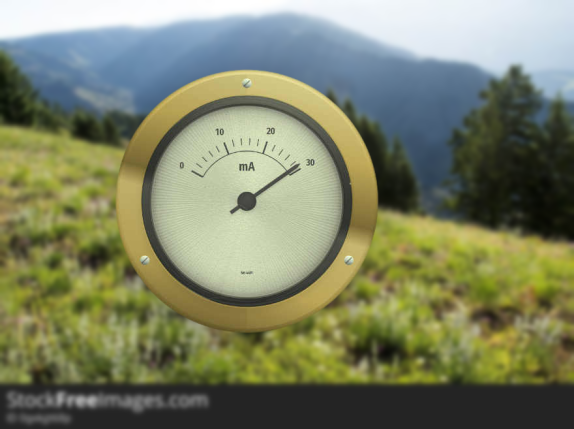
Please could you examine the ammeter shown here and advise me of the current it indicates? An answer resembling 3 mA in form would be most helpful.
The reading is 29 mA
